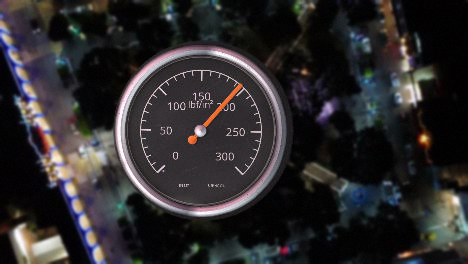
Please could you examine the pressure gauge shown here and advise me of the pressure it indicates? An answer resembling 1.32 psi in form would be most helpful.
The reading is 195 psi
